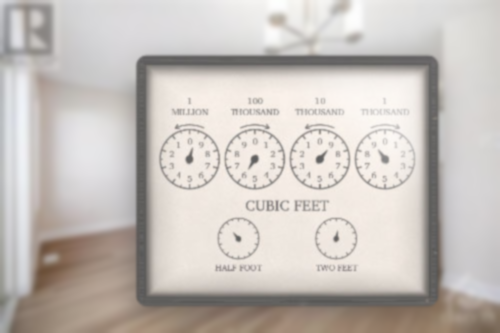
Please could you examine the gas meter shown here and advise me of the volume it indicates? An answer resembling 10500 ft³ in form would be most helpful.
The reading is 958900 ft³
